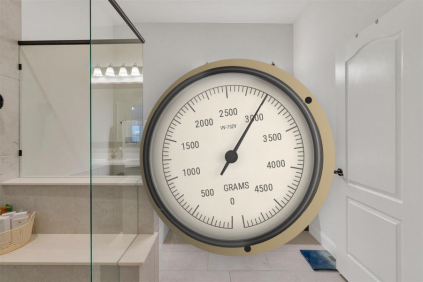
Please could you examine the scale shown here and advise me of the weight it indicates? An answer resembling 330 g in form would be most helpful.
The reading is 3000 g
